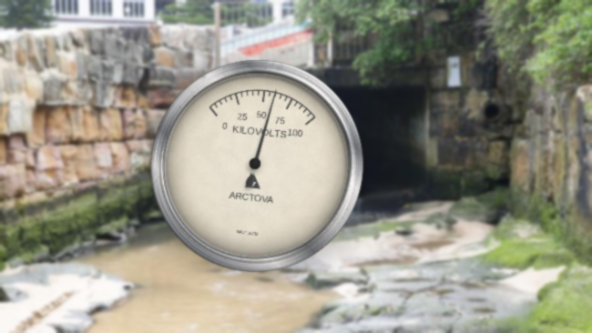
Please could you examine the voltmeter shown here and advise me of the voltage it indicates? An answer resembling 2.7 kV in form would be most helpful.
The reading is 60 kV
